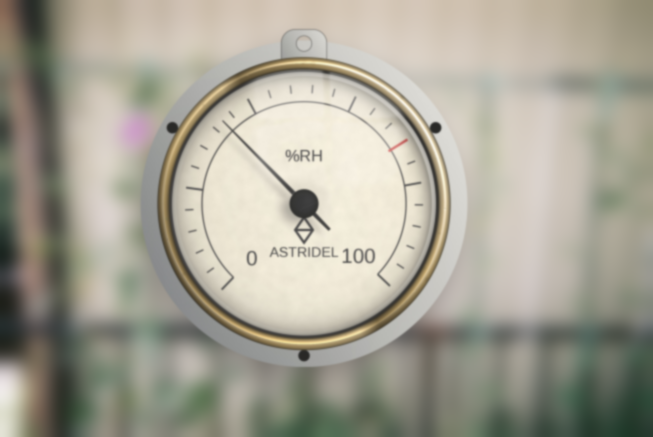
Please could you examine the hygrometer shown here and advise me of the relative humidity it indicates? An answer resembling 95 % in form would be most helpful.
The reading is 34 %
